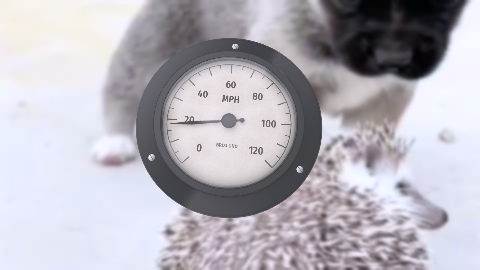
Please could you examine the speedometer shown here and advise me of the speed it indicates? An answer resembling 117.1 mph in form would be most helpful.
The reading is 17.5 mph
